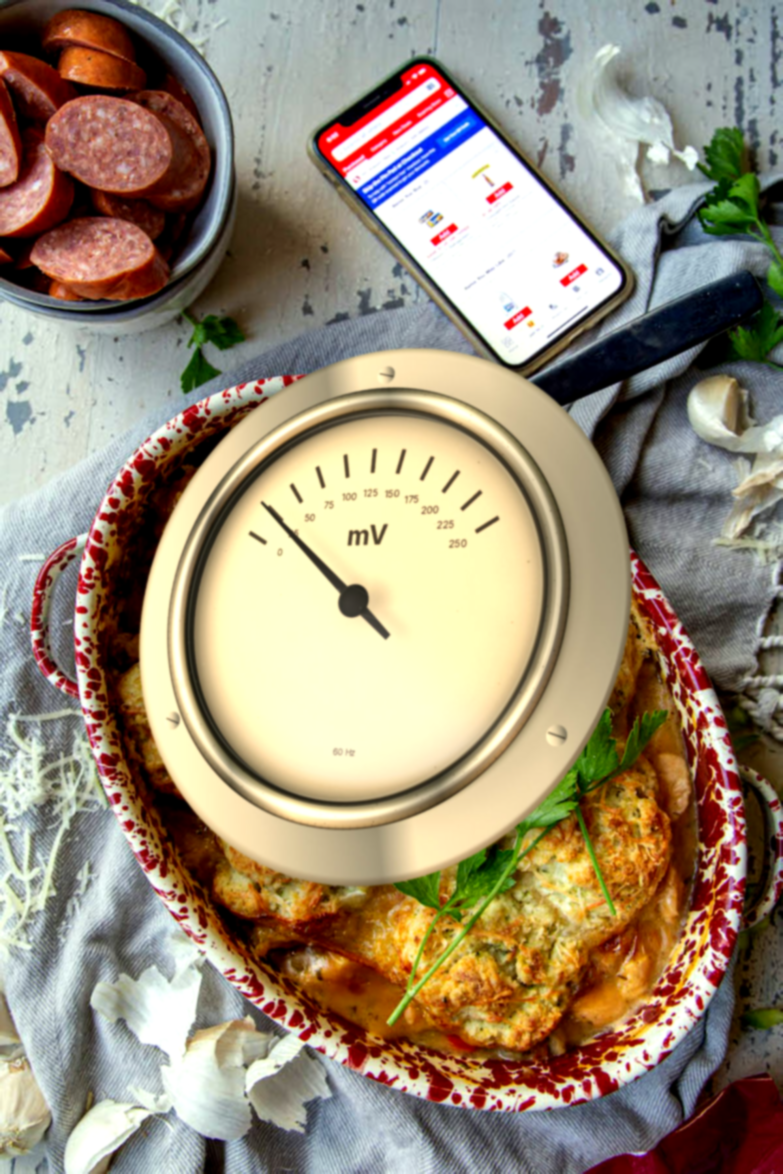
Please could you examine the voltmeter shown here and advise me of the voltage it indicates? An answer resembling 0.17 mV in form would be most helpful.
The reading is 25 mV
